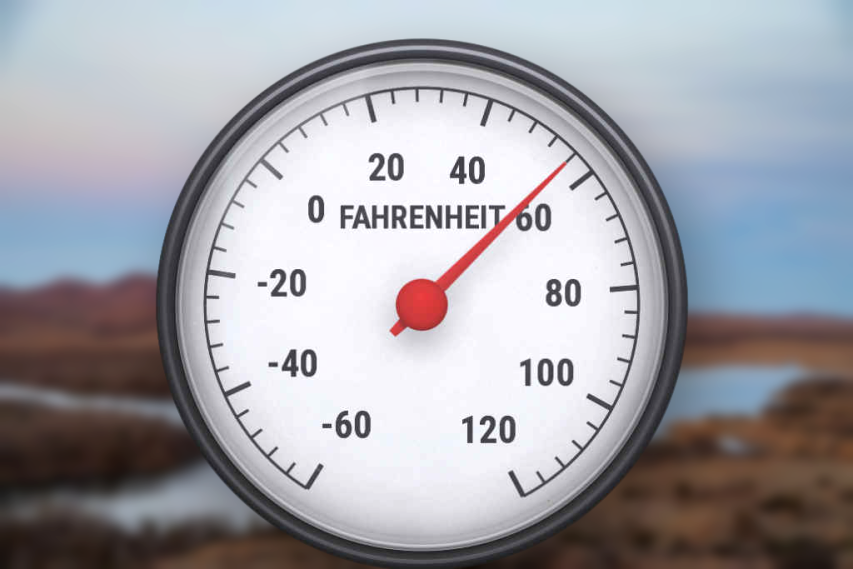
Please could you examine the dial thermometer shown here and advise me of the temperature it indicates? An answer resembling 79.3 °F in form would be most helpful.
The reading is 56 °F
